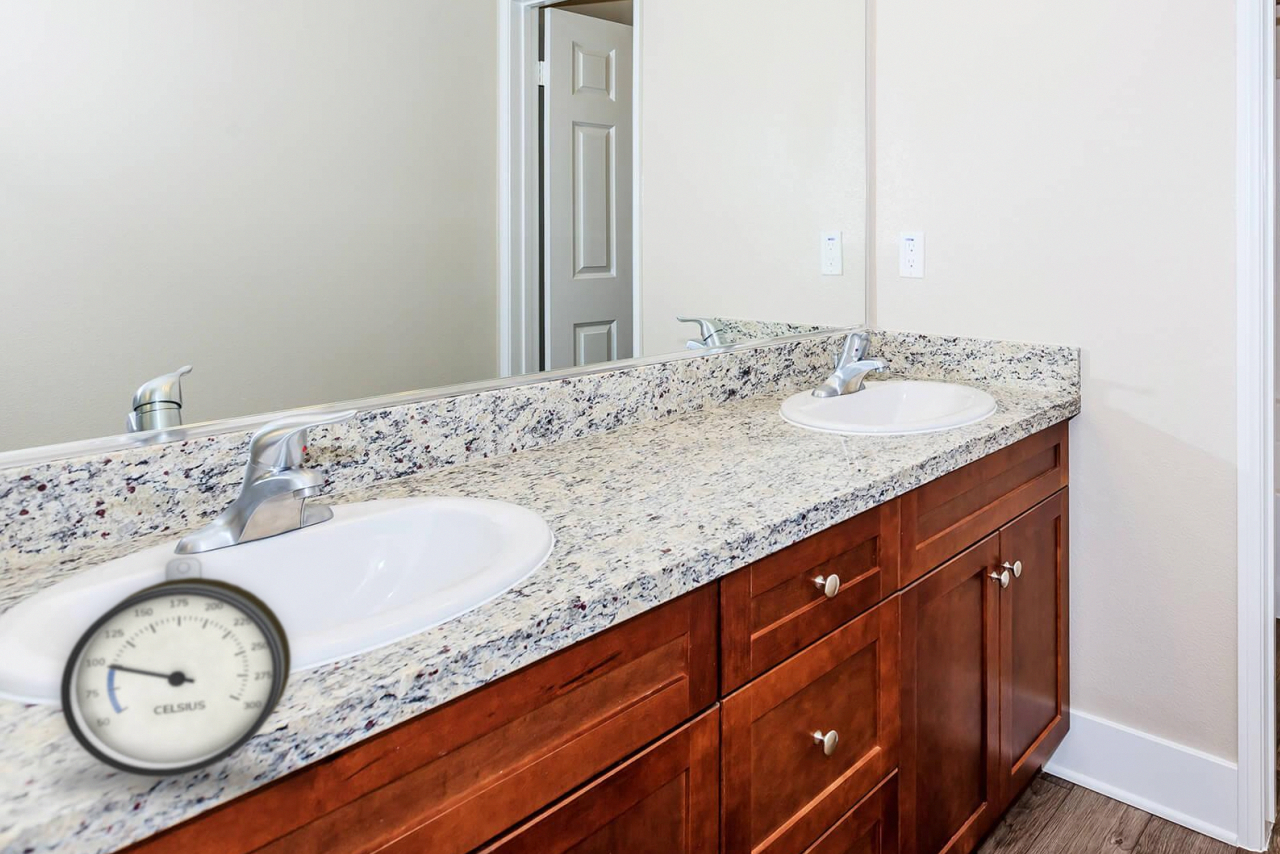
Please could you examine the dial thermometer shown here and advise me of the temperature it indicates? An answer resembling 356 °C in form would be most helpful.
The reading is 100 °C
